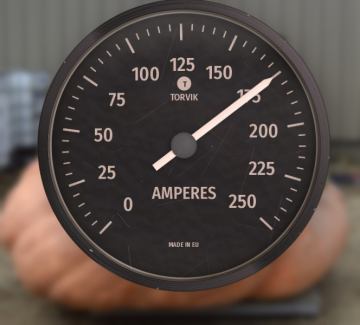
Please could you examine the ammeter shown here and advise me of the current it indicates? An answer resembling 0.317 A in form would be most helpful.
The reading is 175 A
